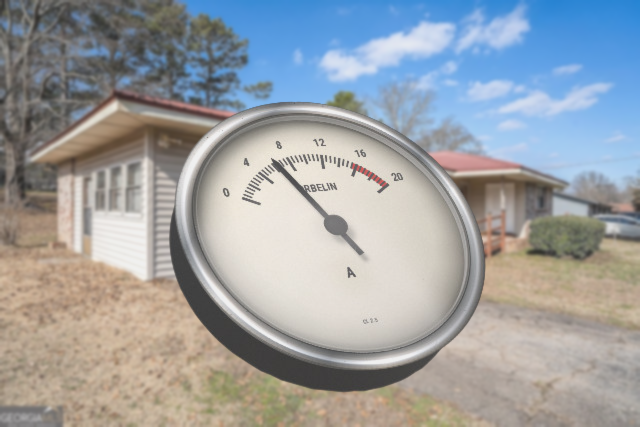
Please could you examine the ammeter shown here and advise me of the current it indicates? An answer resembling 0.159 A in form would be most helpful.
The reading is 6 A
